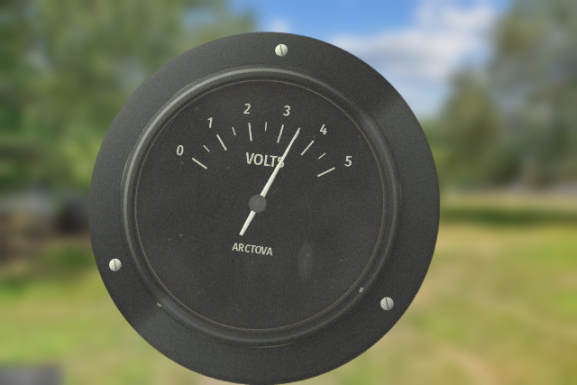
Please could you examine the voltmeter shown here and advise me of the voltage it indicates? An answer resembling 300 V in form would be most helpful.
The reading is 3.5 V
